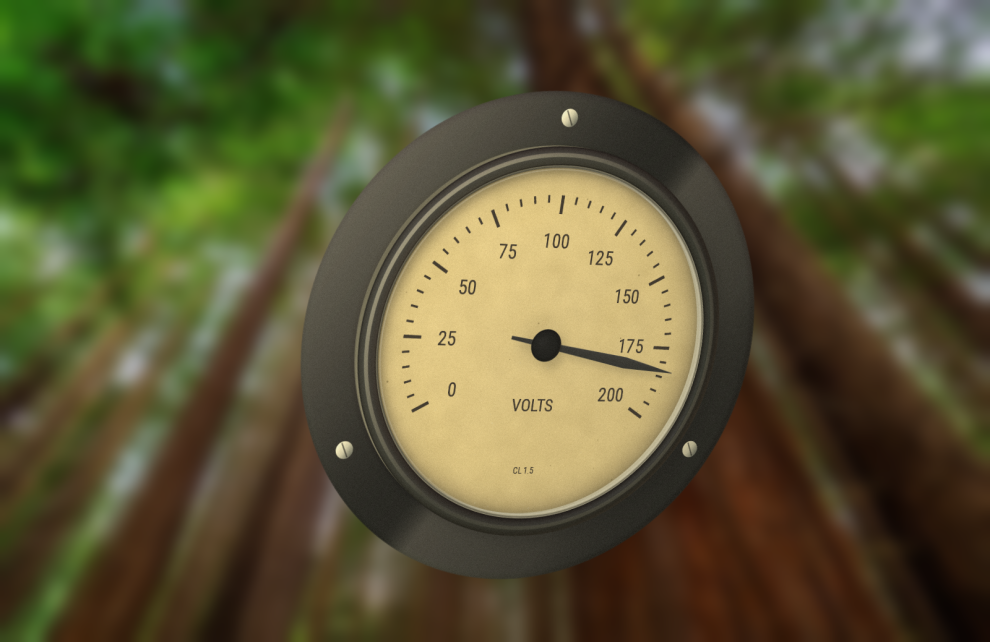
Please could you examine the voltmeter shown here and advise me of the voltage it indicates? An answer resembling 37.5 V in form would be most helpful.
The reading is 182.5 V
